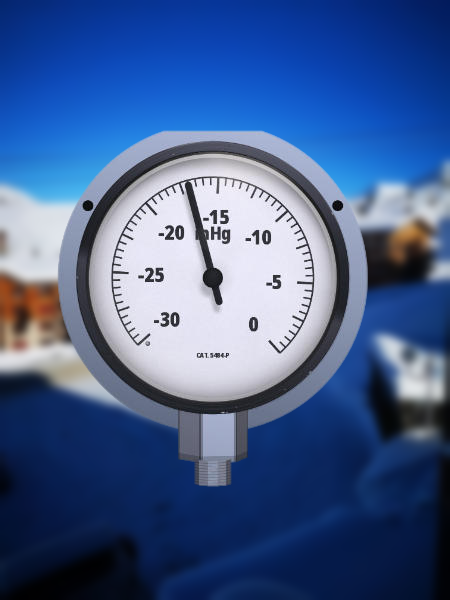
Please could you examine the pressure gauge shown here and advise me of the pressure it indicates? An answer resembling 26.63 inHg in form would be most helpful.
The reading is -17 inHg
